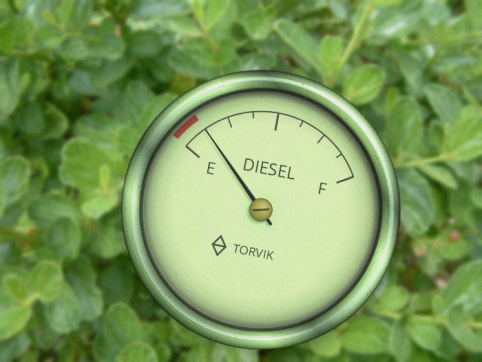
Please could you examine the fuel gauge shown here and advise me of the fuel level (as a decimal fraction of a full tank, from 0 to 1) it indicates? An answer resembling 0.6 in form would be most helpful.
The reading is 0.125
